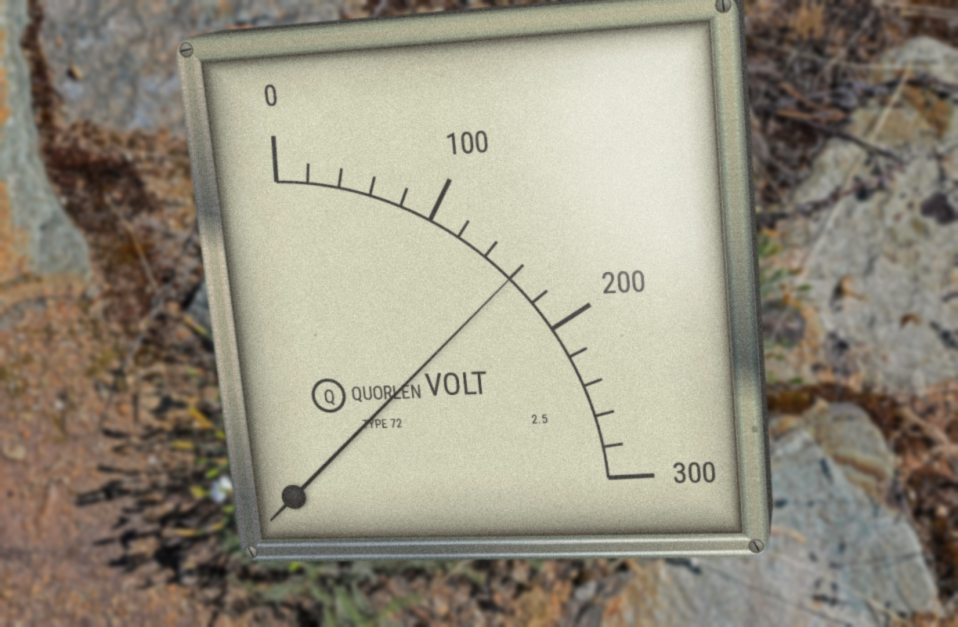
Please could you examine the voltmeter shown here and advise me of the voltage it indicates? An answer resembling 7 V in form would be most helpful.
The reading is 160 V
